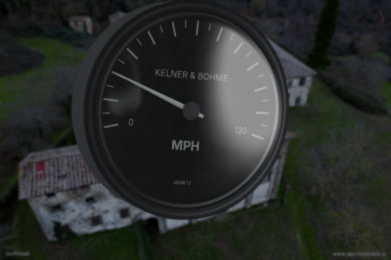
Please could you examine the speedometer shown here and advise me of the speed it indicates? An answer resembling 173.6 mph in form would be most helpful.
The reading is 20 mph
